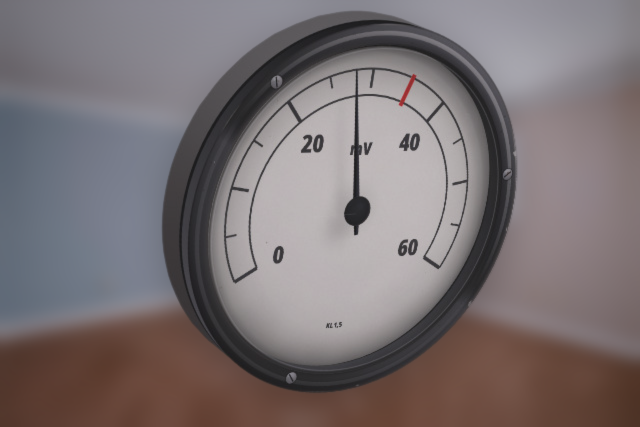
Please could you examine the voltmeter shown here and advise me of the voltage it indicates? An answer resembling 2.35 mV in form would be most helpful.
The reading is 27.5 mV
